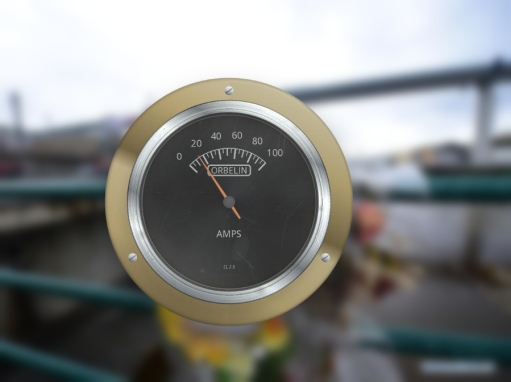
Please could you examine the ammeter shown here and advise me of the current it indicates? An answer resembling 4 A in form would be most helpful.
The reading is 15 A
